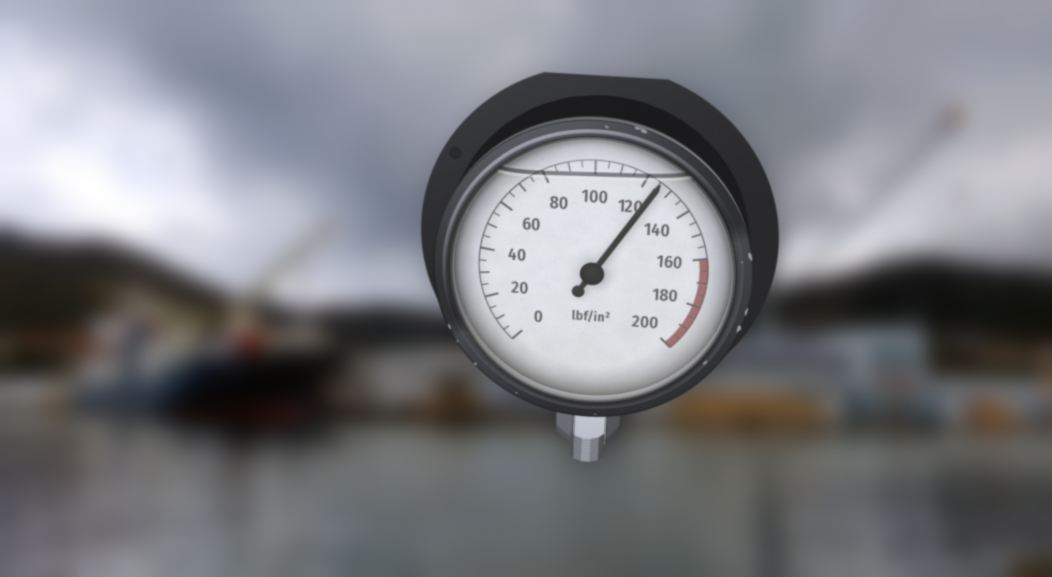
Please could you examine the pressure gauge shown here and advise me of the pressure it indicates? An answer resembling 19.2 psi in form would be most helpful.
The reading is 125 psi
